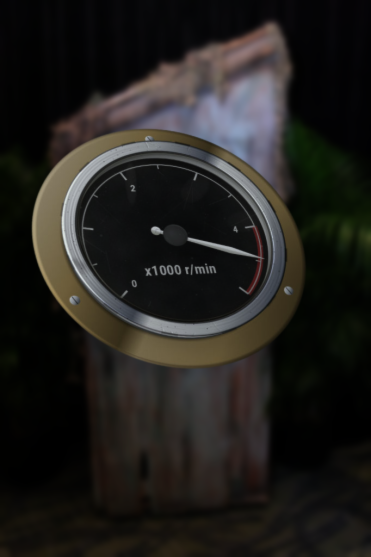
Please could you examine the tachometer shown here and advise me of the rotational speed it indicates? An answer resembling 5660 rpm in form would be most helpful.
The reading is 4500 rpm
